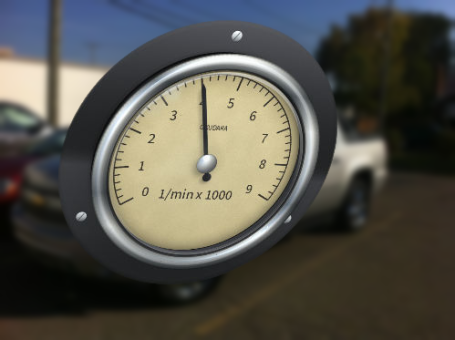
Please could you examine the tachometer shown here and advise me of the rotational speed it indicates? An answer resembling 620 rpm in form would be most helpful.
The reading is 4000 rpm
